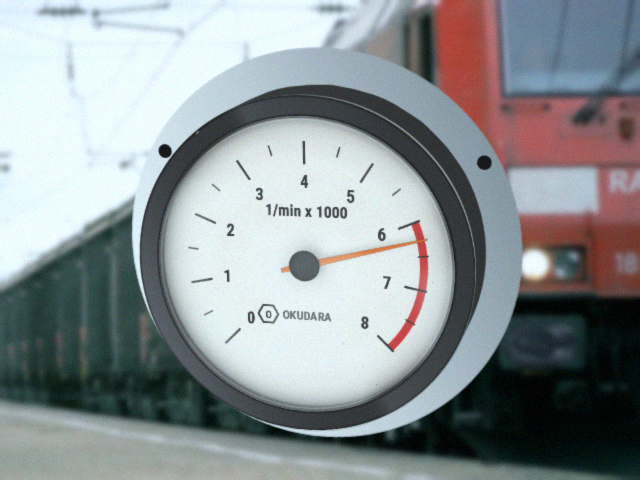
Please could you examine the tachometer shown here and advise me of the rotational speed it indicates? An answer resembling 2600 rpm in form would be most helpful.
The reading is 6250 rpm
